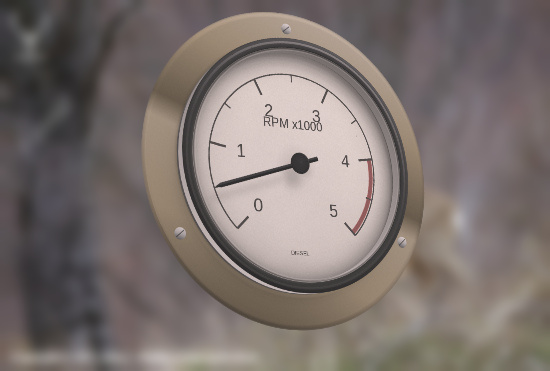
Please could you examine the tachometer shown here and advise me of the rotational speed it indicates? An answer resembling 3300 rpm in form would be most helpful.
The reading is 500 rpm
